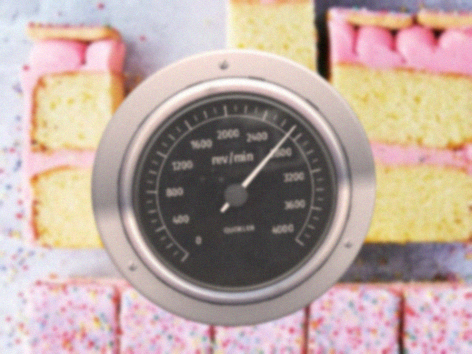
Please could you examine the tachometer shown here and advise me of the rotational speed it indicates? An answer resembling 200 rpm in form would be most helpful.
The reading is 2700 rpm
